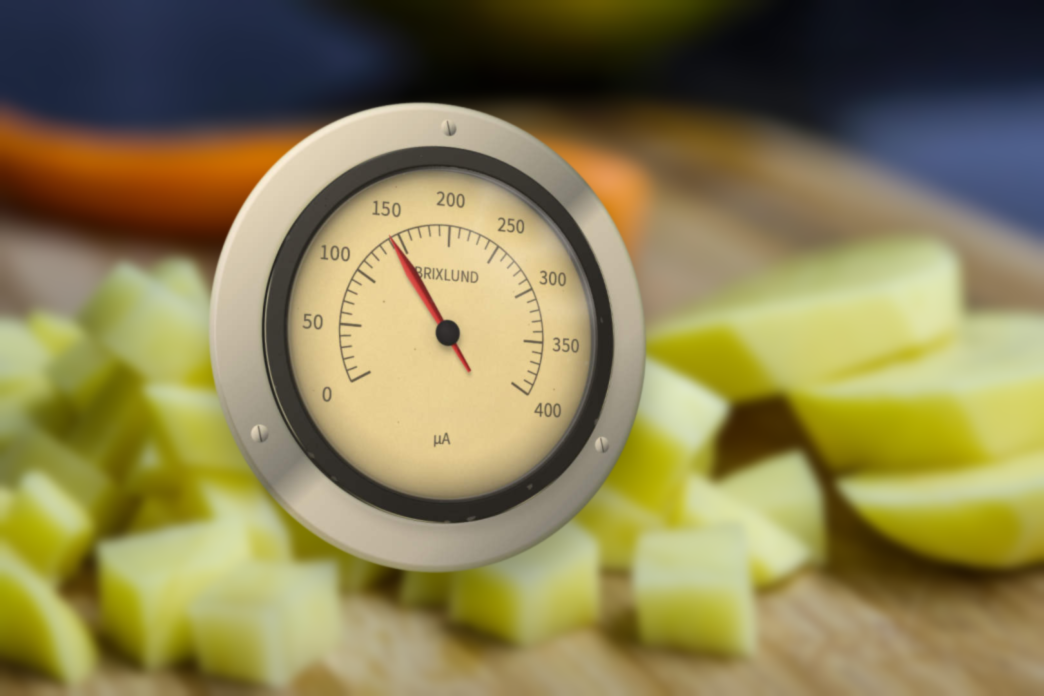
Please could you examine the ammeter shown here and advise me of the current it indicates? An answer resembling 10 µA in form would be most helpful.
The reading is 140 µA
